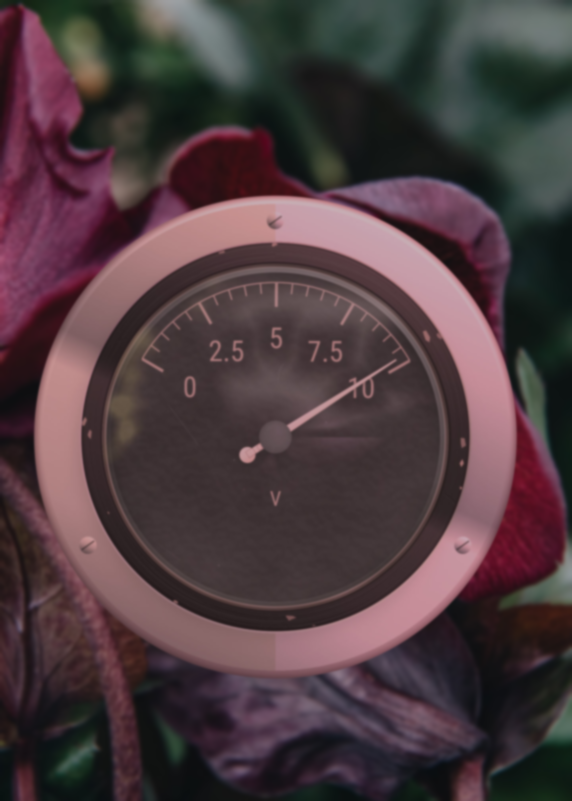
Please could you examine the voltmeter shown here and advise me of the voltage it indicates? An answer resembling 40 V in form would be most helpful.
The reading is 9.75 V
